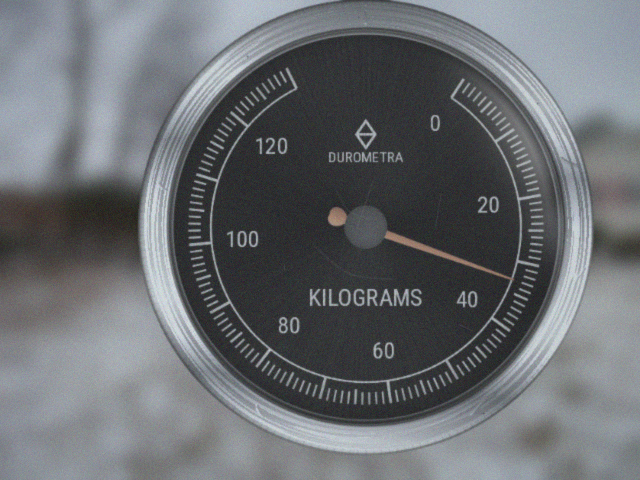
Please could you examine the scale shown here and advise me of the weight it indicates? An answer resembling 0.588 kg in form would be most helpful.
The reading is 33 kg
